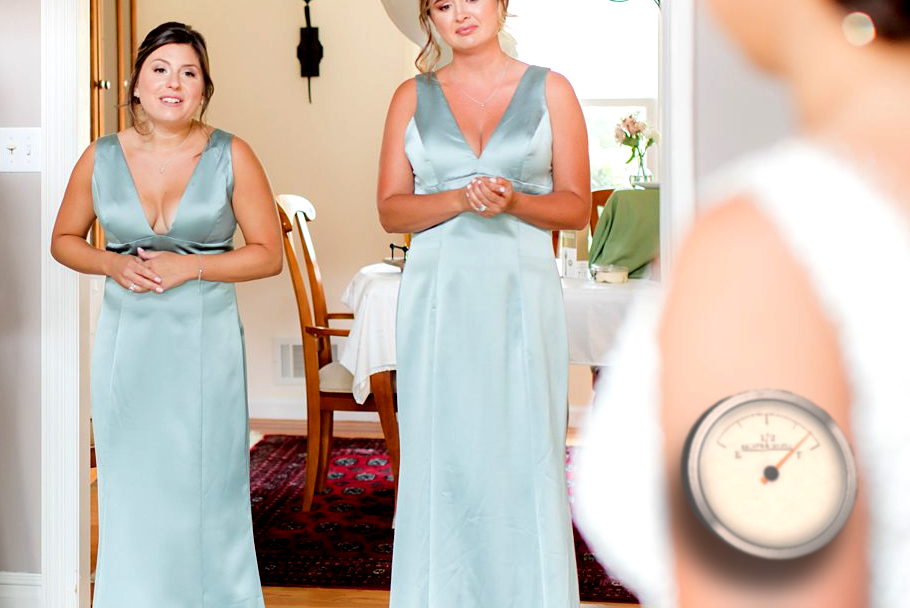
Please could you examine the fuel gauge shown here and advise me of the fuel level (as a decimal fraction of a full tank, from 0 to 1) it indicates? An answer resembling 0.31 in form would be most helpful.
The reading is 0.875
